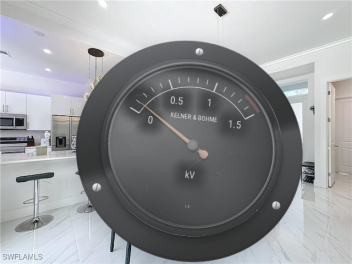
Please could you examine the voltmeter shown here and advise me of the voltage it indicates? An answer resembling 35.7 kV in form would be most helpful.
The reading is 0.1 kV
